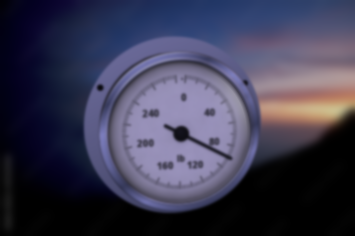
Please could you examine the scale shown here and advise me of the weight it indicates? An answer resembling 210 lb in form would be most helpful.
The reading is 90 lb
